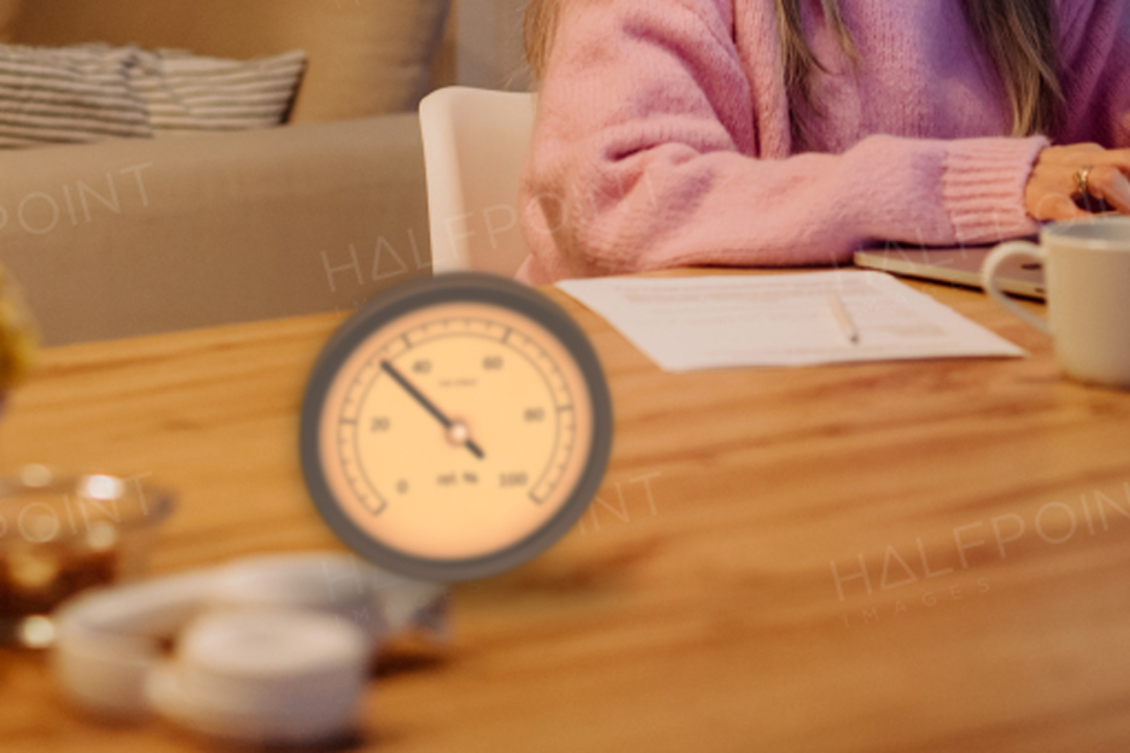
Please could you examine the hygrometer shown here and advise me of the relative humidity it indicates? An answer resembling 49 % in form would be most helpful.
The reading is 34 %
